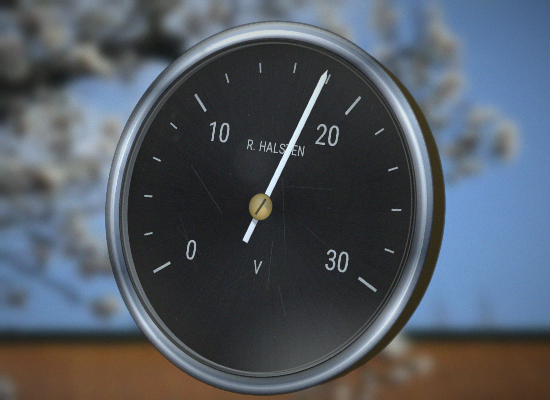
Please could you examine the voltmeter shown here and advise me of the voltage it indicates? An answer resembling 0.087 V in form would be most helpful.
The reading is 18 V
